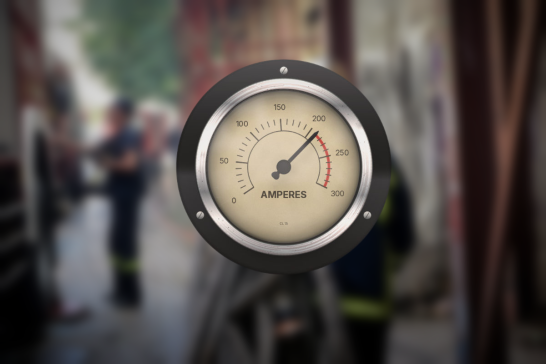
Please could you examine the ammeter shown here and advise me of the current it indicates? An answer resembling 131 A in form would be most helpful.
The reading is 210 A
